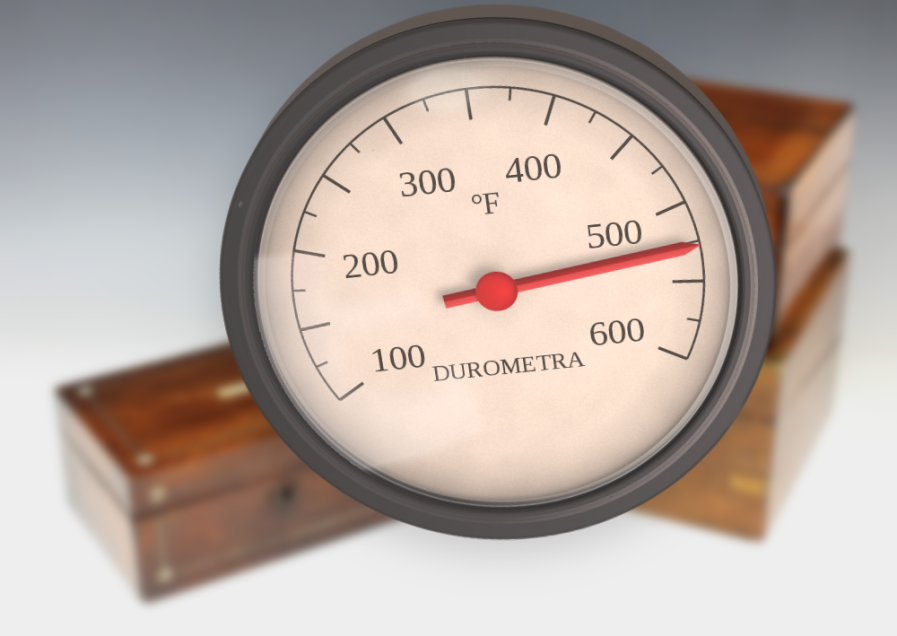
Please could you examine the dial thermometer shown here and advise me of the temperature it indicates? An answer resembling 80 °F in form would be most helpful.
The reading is 525 °F
